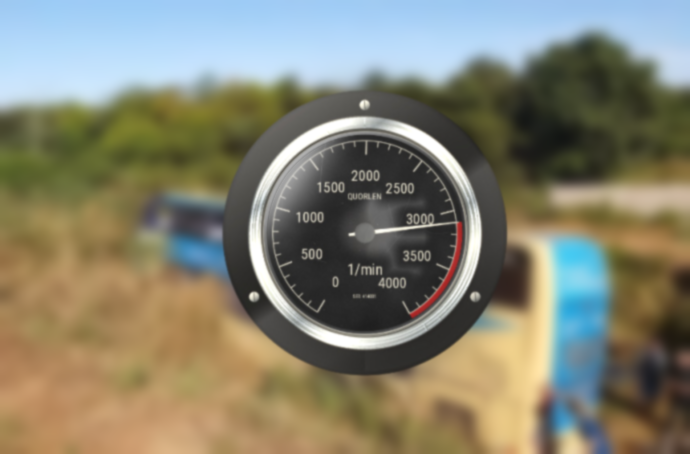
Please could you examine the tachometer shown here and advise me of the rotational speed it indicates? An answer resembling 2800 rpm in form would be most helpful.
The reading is 3100 rpm
